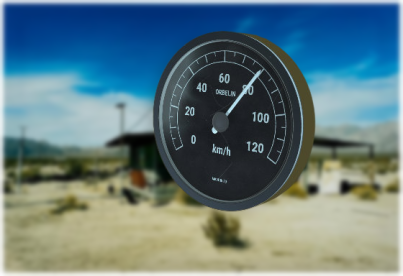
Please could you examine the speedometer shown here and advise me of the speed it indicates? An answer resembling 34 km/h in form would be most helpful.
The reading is 80 km/h
